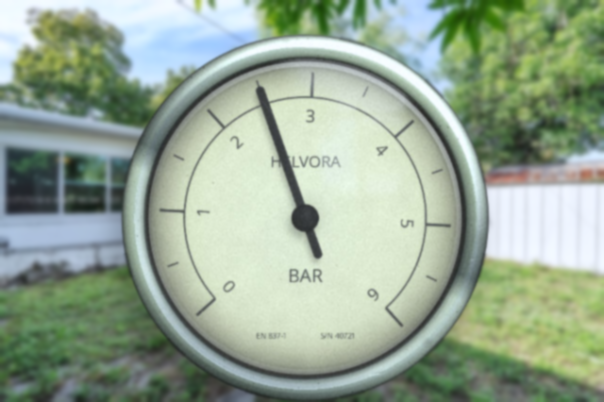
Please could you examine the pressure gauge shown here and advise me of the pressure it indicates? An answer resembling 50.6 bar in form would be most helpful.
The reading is 2.5 bar
